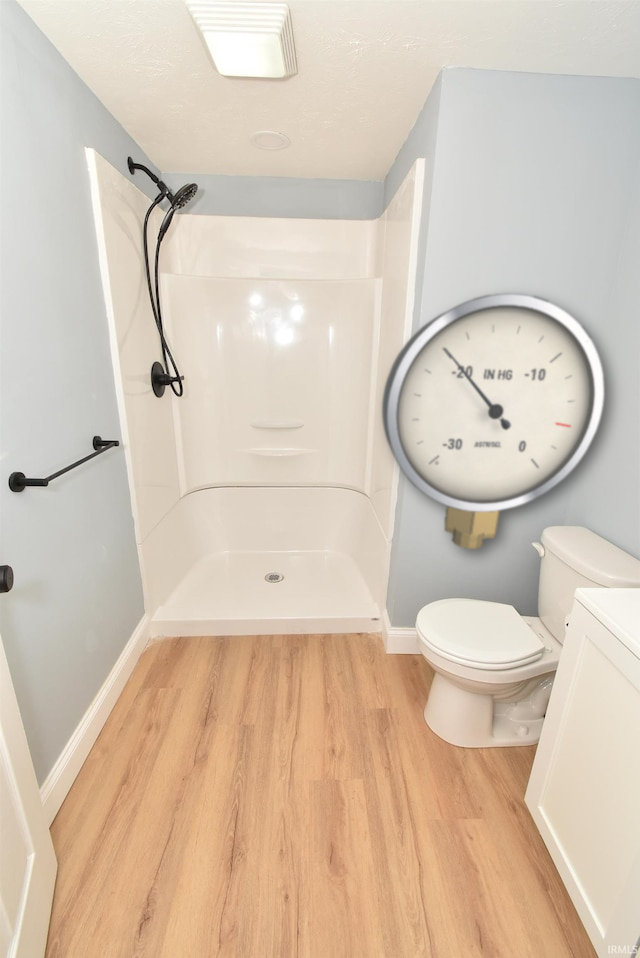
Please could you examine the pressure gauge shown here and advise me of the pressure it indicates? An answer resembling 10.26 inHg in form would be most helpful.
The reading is -20 inHg
